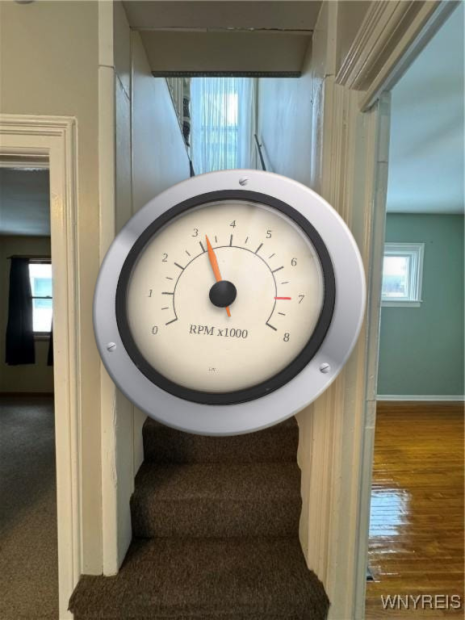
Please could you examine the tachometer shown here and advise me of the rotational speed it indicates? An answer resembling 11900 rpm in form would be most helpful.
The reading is 3250 rpm
